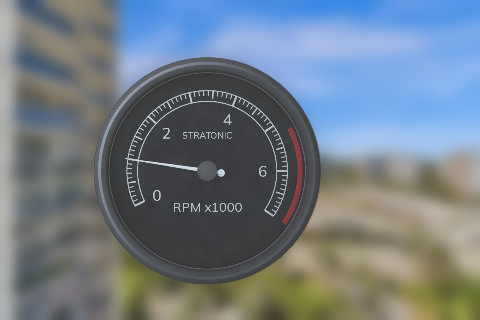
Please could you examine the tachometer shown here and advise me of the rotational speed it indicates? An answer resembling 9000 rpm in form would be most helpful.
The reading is 1000 rpm
